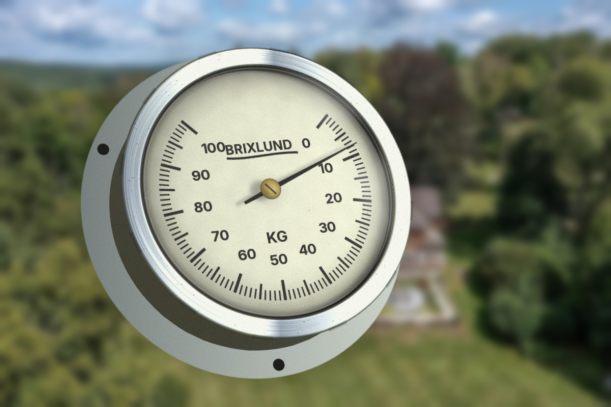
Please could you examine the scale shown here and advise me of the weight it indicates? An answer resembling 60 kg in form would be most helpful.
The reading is 8 kg
